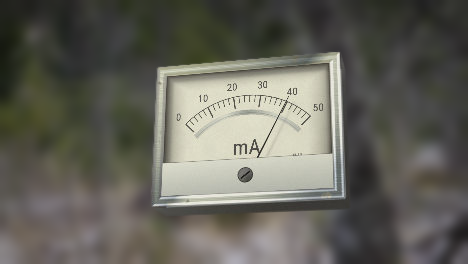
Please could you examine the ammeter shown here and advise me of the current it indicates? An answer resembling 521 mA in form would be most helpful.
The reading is 40 mA
